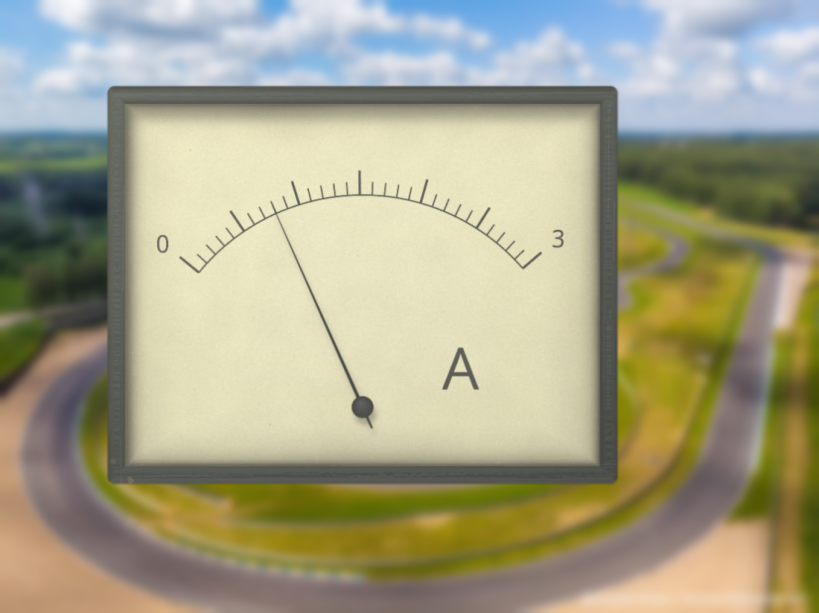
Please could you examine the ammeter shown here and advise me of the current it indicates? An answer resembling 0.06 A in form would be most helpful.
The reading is 0.8 A
